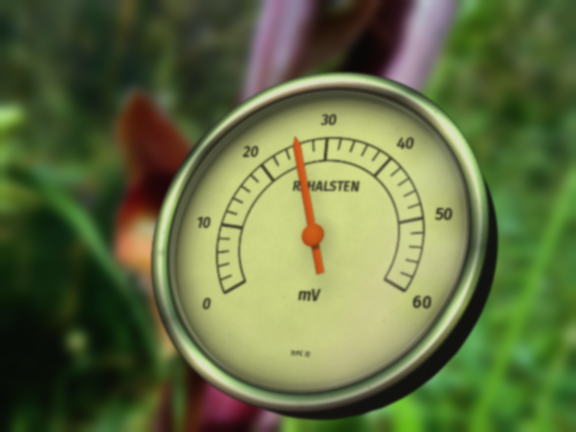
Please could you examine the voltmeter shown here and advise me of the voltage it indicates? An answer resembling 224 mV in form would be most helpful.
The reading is 26 mV
